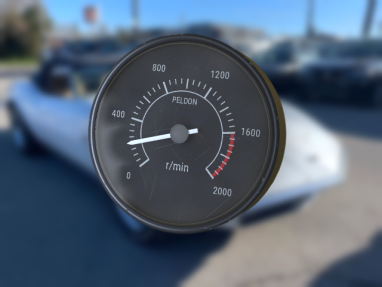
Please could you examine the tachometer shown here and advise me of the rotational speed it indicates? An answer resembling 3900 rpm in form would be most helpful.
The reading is 200 rpm
